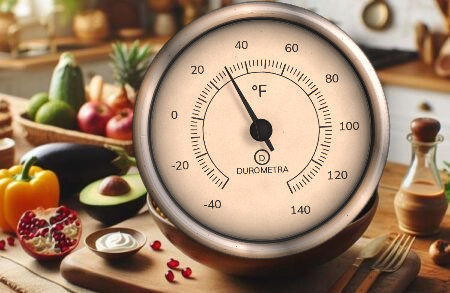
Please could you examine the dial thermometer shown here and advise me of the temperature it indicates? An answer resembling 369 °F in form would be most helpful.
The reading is 30 °F
